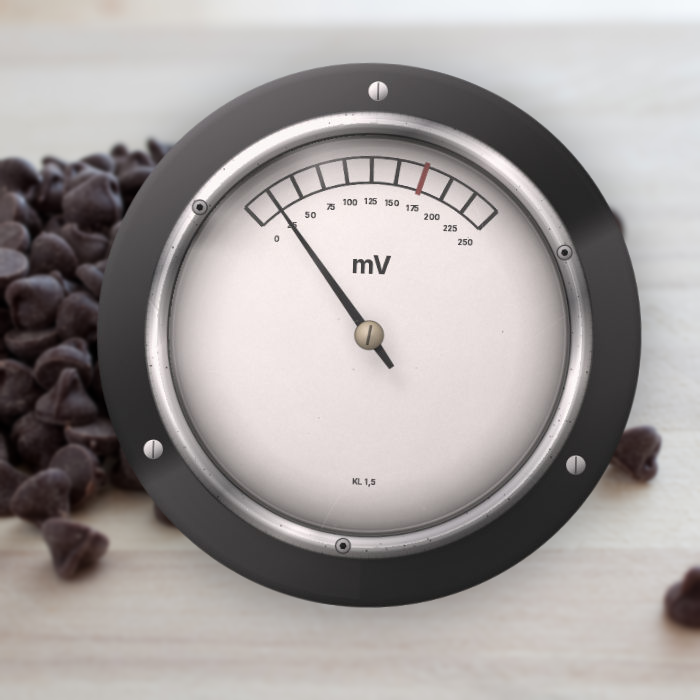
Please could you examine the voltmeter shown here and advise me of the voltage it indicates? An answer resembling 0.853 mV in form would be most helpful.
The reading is 25 mV
